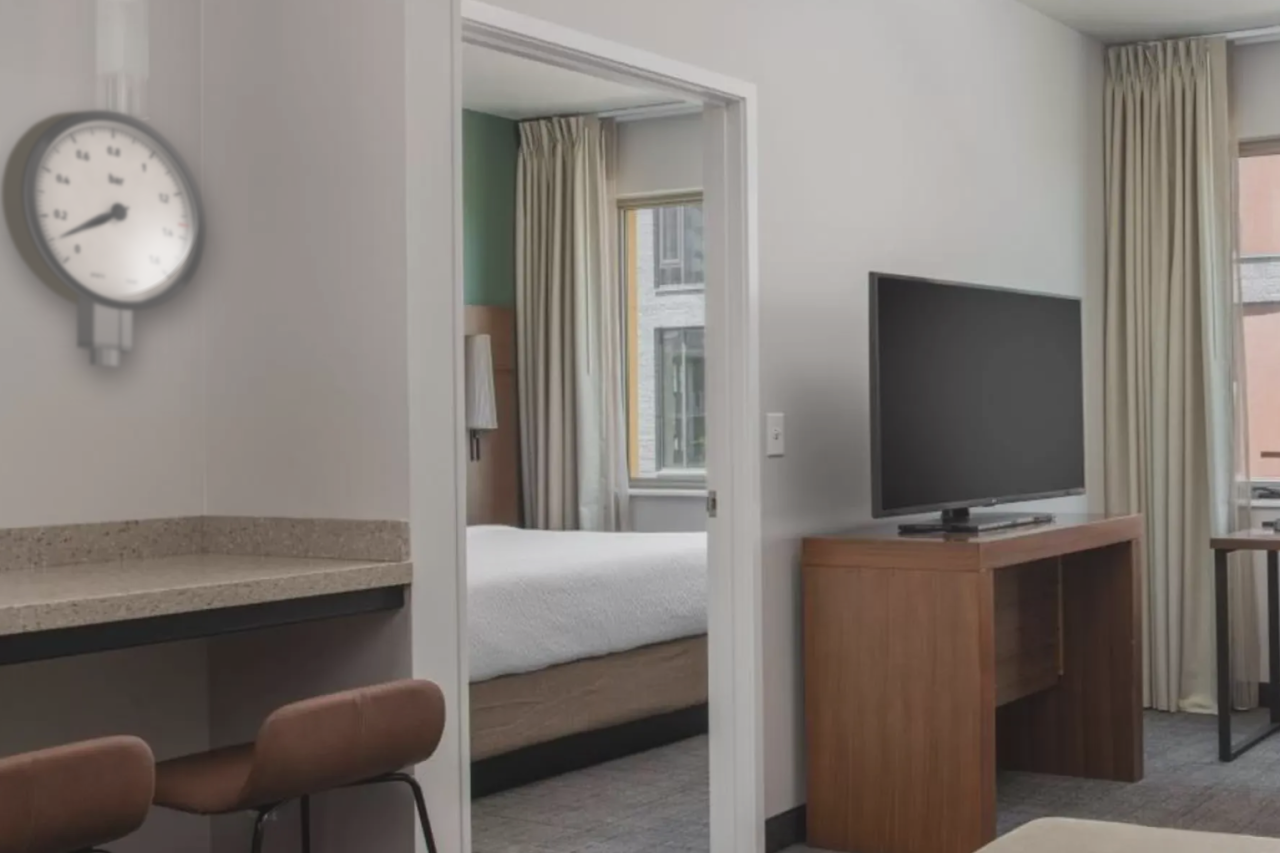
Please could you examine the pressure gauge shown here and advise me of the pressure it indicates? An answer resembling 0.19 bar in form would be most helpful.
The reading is 0.1 bar
